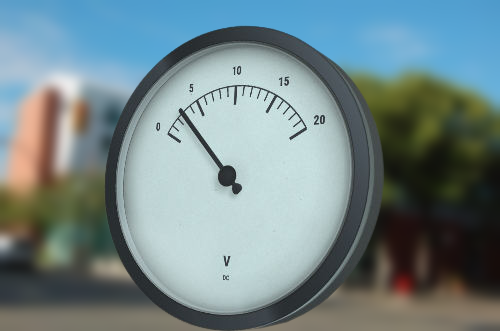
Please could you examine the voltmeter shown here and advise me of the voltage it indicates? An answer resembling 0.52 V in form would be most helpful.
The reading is 3 V
